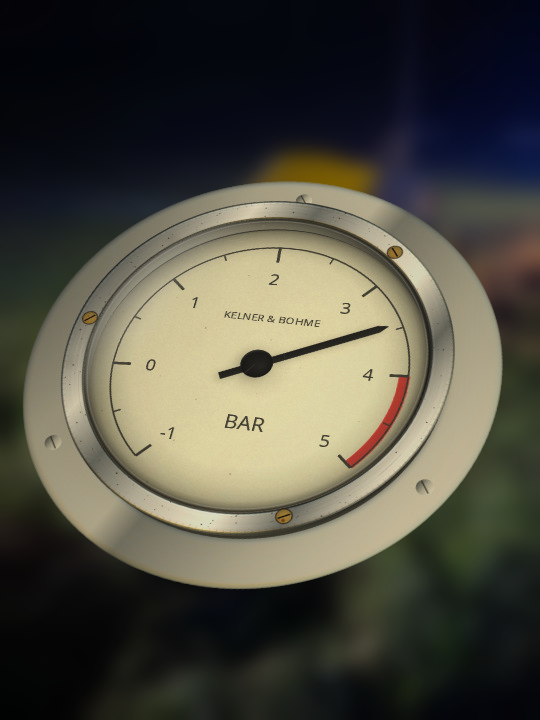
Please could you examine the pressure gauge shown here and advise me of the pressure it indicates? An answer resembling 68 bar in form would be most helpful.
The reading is 3.5 bar
